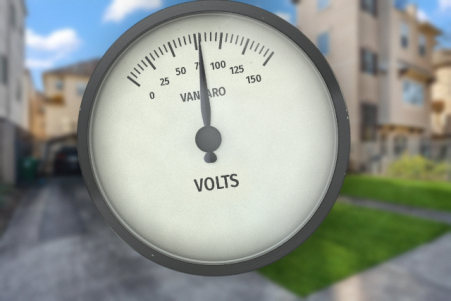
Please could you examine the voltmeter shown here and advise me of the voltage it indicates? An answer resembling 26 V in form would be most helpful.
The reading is 80 V
